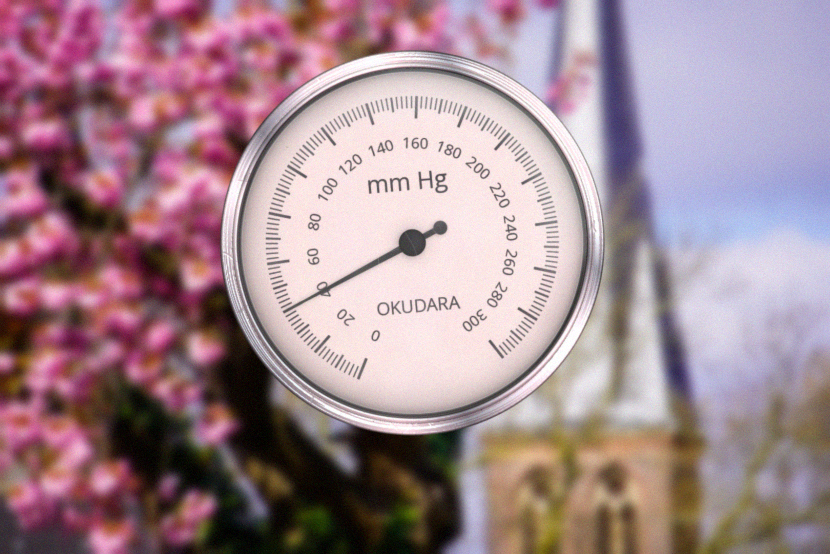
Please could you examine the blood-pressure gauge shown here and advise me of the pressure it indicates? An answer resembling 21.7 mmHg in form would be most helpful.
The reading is 40 mmHg
